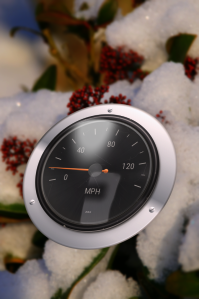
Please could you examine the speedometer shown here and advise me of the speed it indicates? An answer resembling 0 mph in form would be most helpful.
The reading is 10 mph
